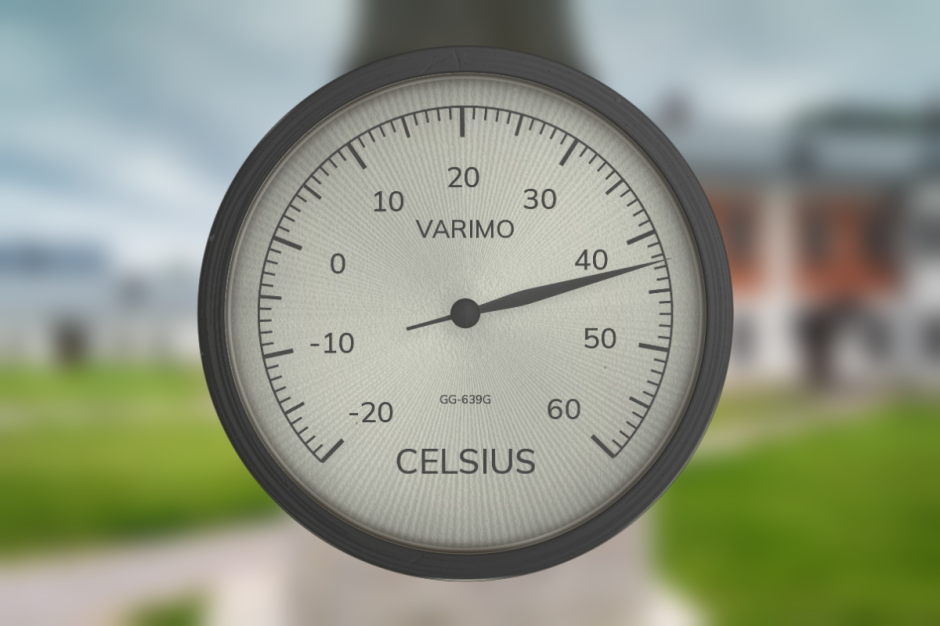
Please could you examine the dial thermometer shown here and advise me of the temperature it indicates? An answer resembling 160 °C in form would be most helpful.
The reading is 42.5 °C
